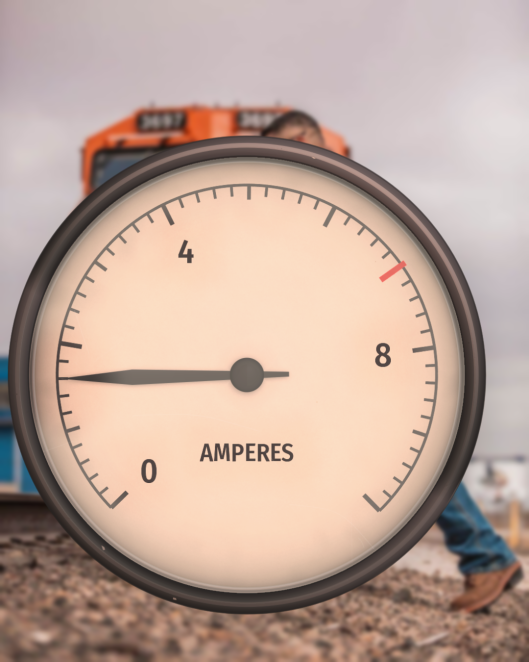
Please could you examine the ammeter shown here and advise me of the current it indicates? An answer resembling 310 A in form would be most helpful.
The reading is 1.6 A
